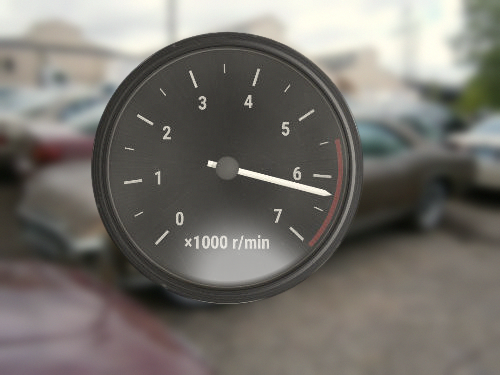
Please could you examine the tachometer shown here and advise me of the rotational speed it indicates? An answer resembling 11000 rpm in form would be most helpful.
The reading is 6250 rpm
